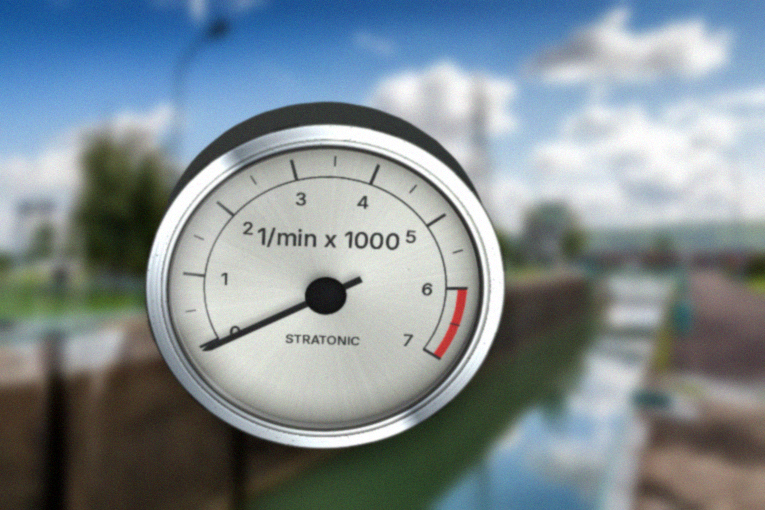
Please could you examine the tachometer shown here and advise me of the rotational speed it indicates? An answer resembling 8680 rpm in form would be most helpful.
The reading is 0 rpm
